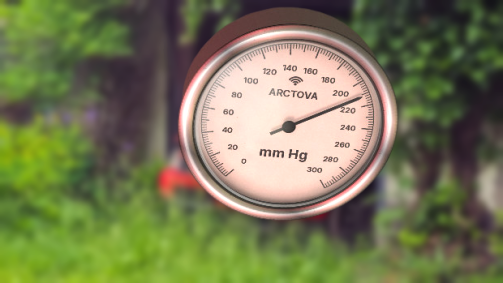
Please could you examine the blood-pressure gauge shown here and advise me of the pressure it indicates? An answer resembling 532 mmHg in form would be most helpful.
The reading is 210 mmHg
